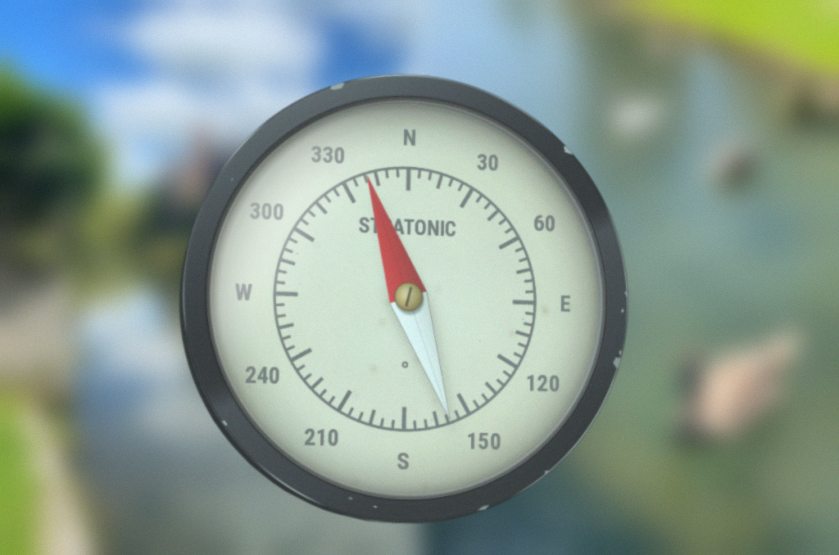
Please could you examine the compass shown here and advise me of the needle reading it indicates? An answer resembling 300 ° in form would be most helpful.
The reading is 340 °
